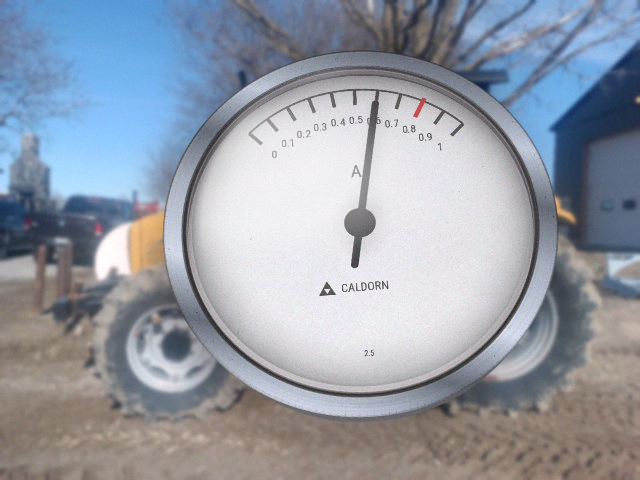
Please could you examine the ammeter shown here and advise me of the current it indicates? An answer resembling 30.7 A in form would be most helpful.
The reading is 0.6 A
